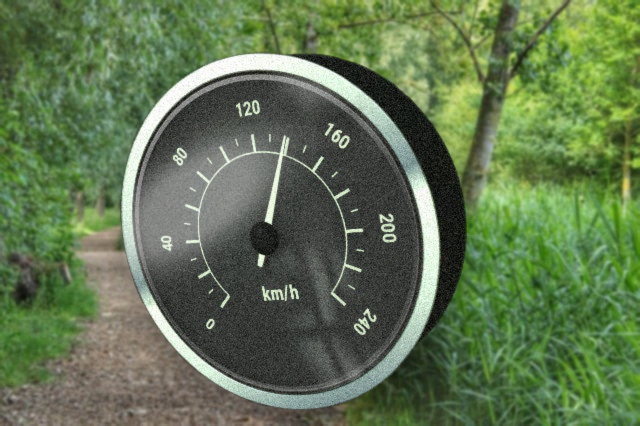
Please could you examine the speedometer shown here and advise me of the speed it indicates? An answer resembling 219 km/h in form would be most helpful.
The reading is 140 km/h
